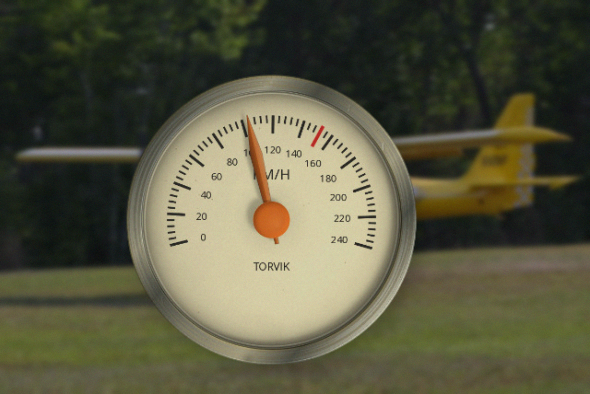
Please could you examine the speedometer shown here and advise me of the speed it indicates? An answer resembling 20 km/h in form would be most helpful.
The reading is 104 km/h
